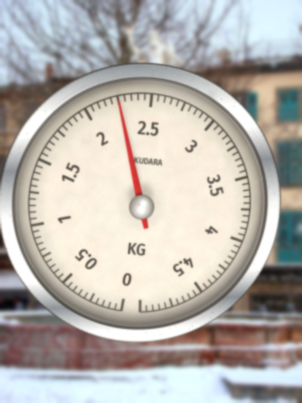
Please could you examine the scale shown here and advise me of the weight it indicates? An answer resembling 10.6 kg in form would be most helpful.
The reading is 2.25 kg
